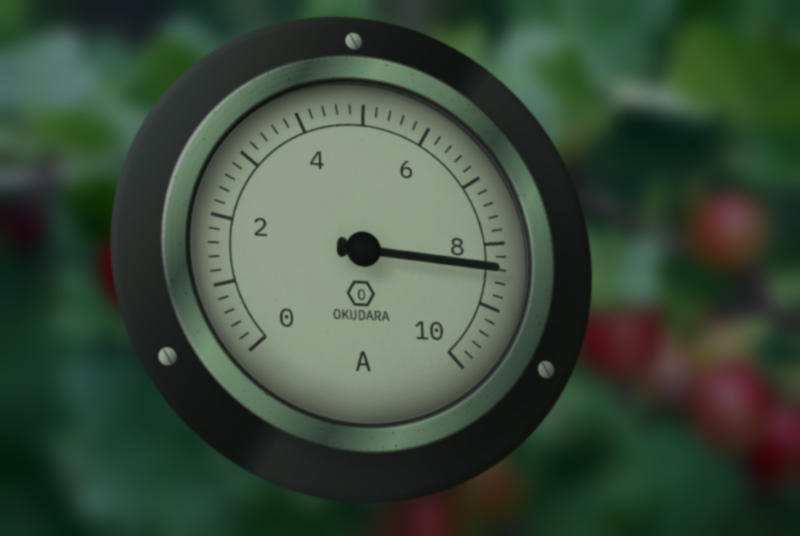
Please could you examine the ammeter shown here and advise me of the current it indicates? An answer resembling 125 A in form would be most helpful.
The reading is 8.4 A
